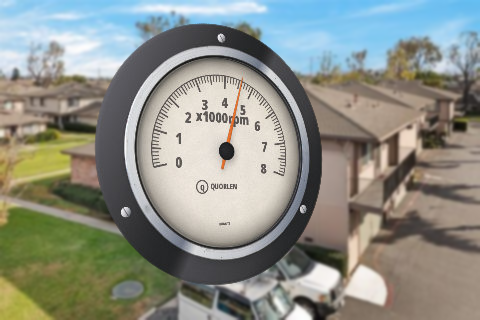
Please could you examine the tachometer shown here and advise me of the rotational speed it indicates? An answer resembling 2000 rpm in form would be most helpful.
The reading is 4500 rpm
